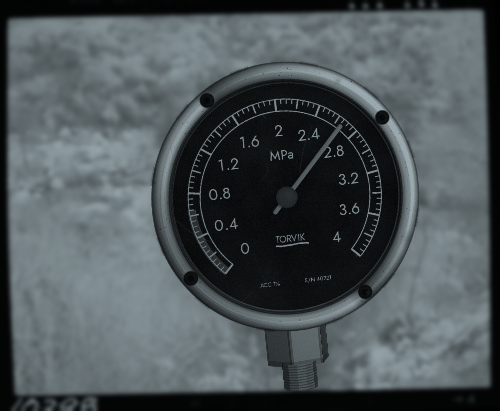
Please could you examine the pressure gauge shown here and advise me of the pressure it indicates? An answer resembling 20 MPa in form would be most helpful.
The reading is 2.65 MPa
